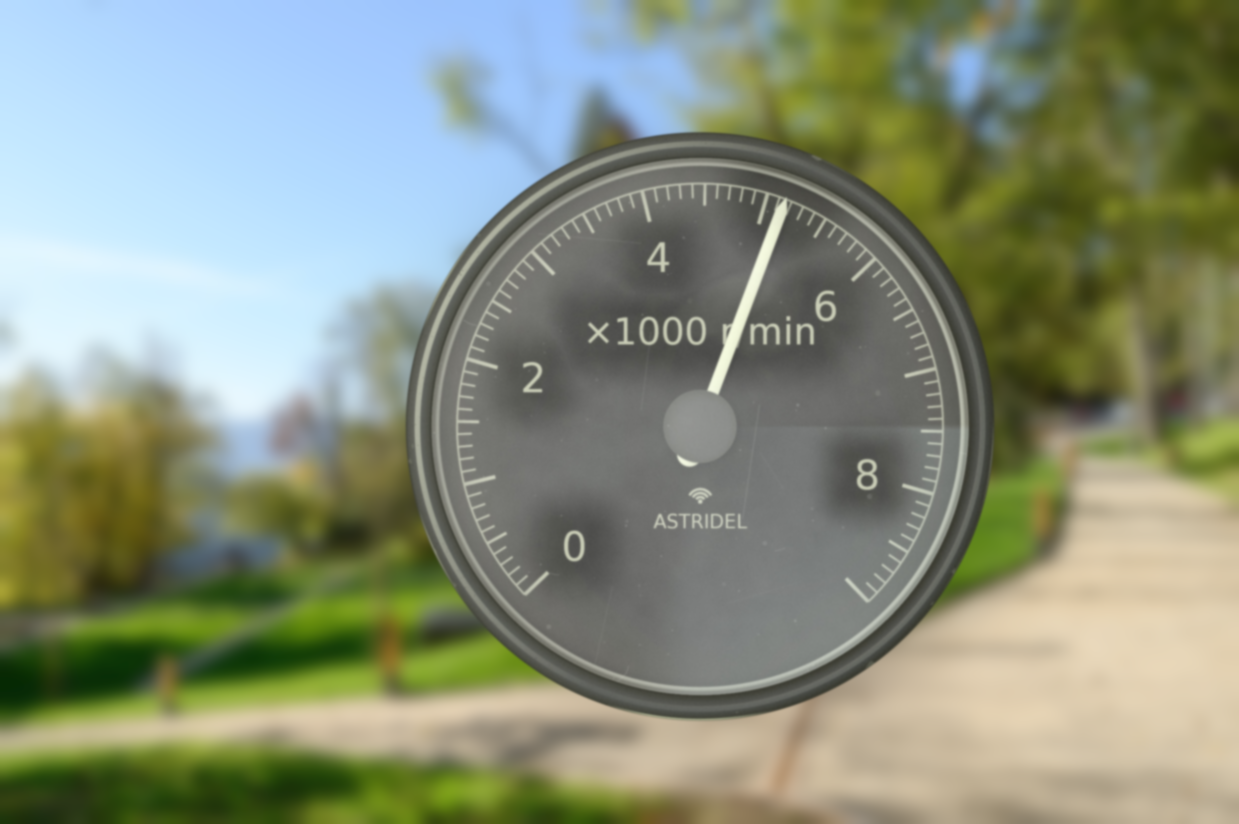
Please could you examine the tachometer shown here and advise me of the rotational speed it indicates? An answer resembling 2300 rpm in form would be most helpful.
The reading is 5150 rpm
